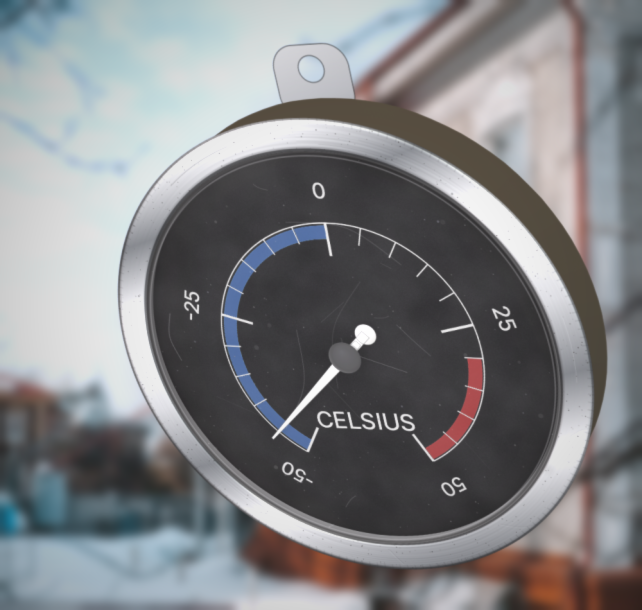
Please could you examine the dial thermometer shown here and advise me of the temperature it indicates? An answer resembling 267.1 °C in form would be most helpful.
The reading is -45 °C
